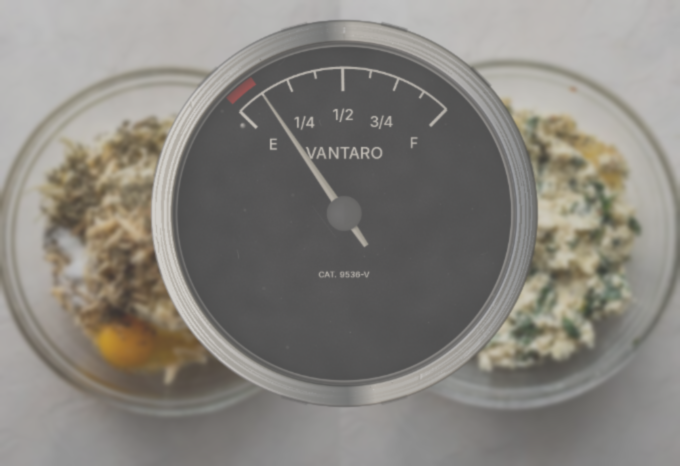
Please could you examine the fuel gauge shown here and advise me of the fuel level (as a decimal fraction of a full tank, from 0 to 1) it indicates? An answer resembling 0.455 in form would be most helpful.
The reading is 0.125
